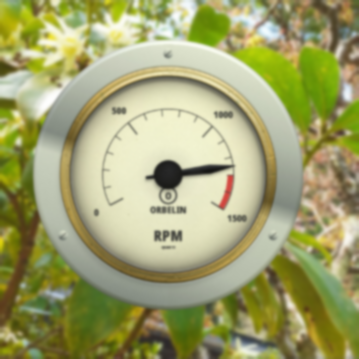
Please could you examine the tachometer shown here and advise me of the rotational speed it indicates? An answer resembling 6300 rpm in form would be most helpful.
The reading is 1250 rpm
